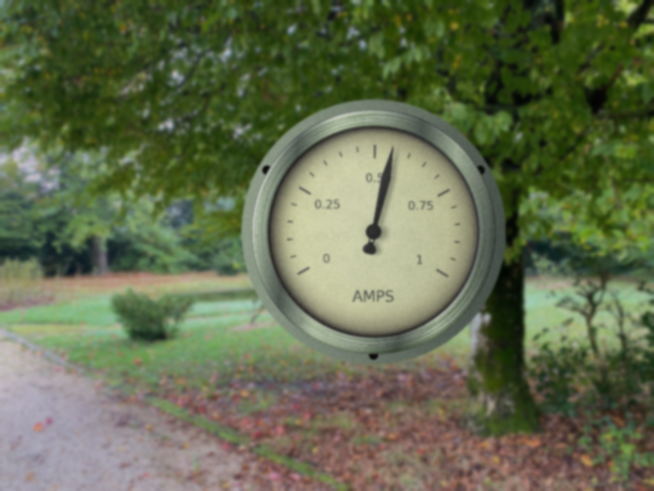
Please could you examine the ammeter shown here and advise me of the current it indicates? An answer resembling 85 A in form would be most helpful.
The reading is 0.55 A
